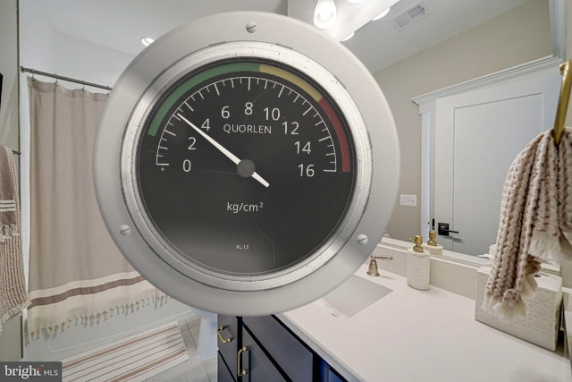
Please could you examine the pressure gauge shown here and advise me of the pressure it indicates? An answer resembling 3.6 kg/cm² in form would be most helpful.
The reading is 3.25 kg/cm²
